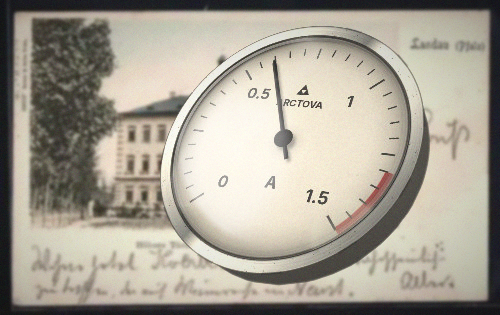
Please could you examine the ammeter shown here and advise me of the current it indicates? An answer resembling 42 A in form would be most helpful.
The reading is 0.6 A
